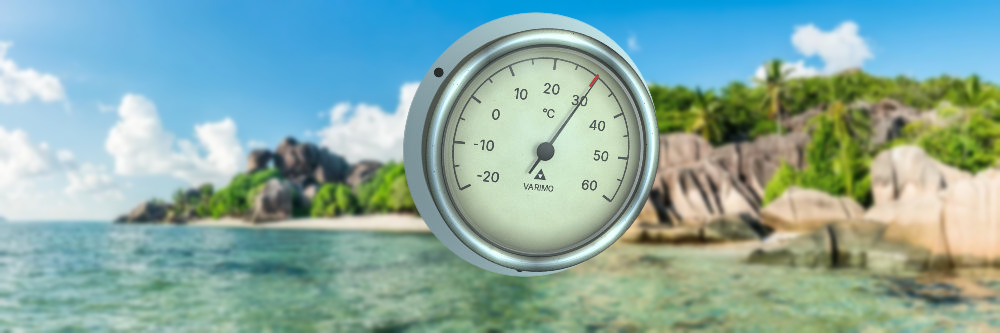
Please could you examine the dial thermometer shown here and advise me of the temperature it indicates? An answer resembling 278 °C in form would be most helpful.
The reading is 30 °C
